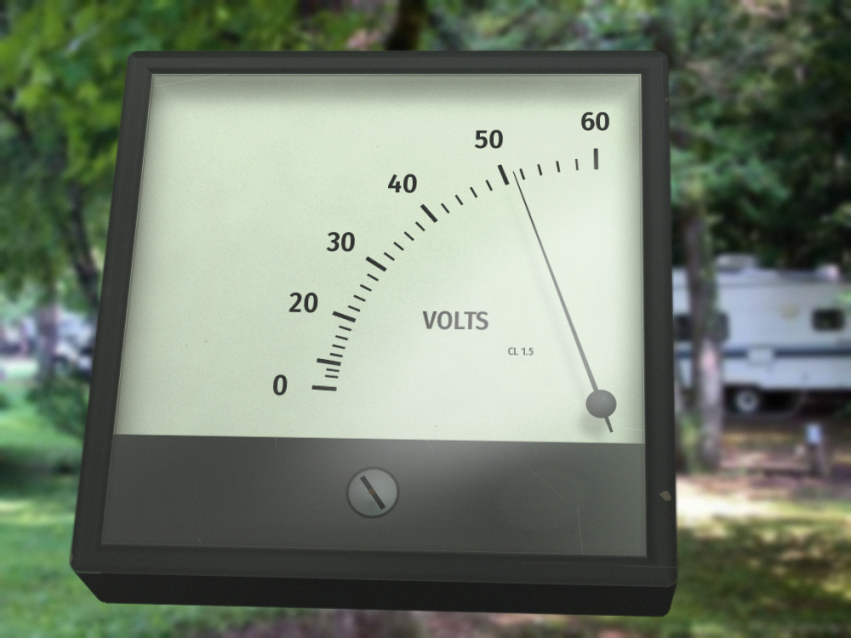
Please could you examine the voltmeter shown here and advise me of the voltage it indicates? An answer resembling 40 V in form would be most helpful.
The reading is 51 V
